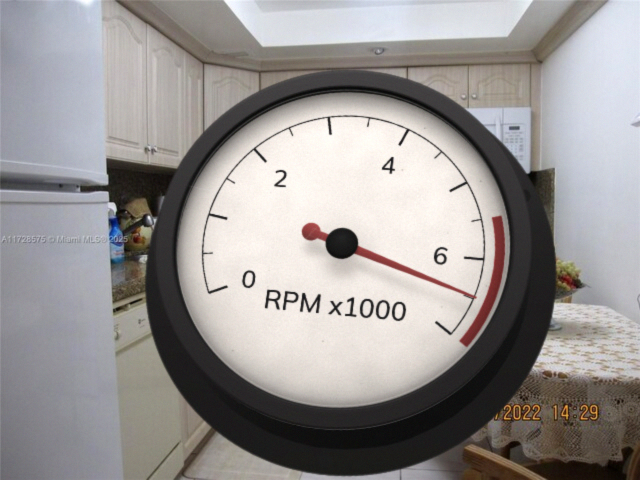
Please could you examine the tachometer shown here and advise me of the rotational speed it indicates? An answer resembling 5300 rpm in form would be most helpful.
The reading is 6500 rpm
